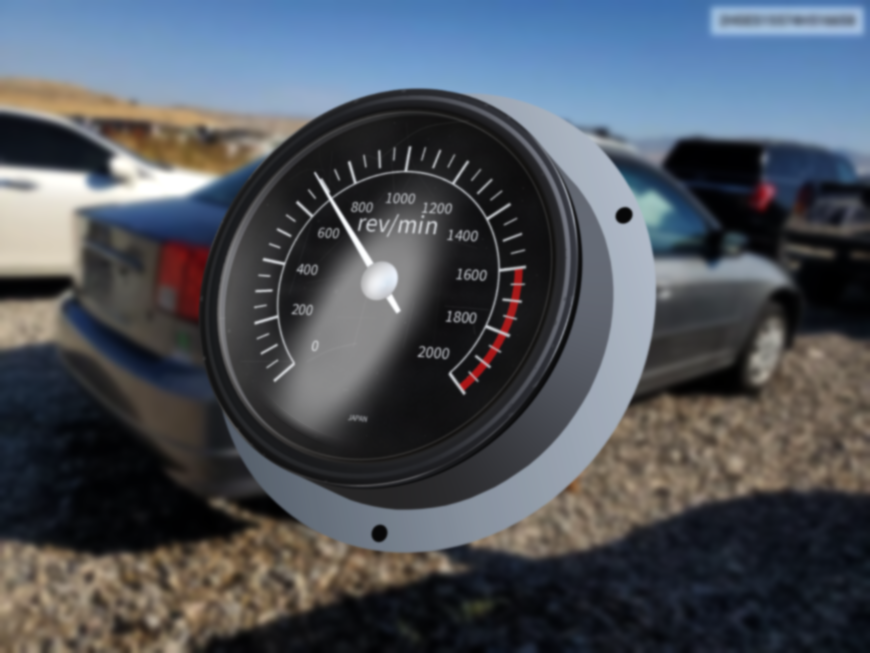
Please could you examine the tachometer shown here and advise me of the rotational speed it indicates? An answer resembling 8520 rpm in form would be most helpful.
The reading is 700 rpm
